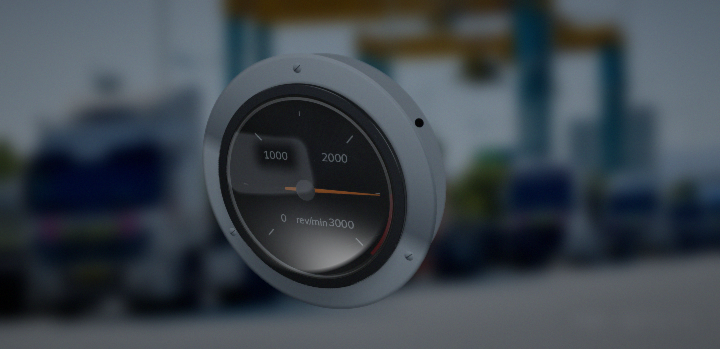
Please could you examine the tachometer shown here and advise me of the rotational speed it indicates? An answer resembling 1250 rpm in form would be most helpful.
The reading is 2500 rpm
